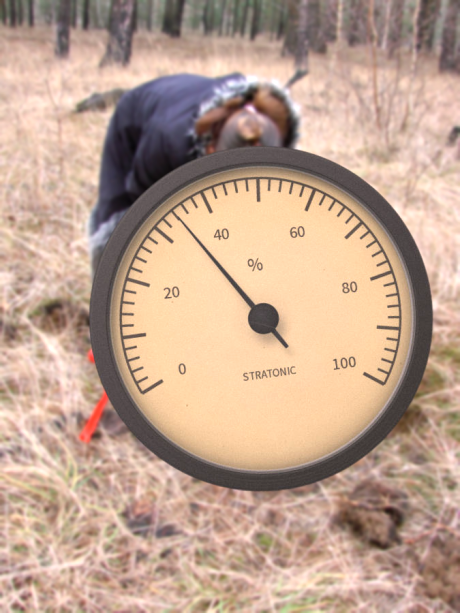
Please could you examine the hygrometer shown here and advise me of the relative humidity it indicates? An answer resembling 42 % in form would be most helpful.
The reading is 34 %
